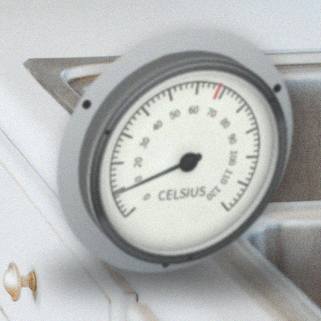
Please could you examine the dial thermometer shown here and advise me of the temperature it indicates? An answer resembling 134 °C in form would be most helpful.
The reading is 10 °C
